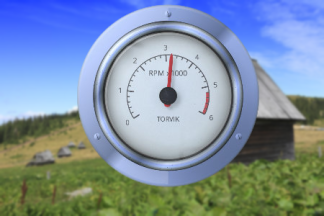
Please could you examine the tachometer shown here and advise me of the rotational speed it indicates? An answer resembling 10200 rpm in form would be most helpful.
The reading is 3200 rpm
